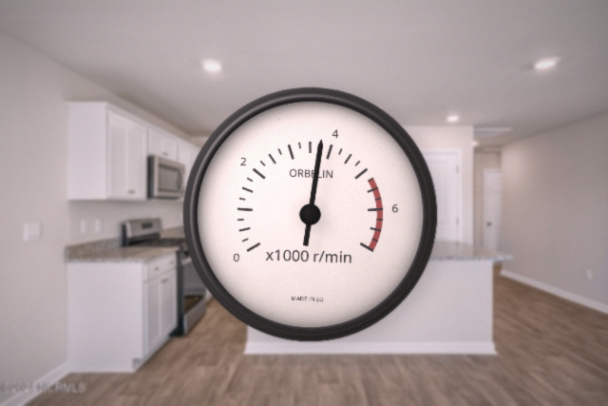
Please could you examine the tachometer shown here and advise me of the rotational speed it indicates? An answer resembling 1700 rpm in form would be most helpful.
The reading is 3750 rpm
